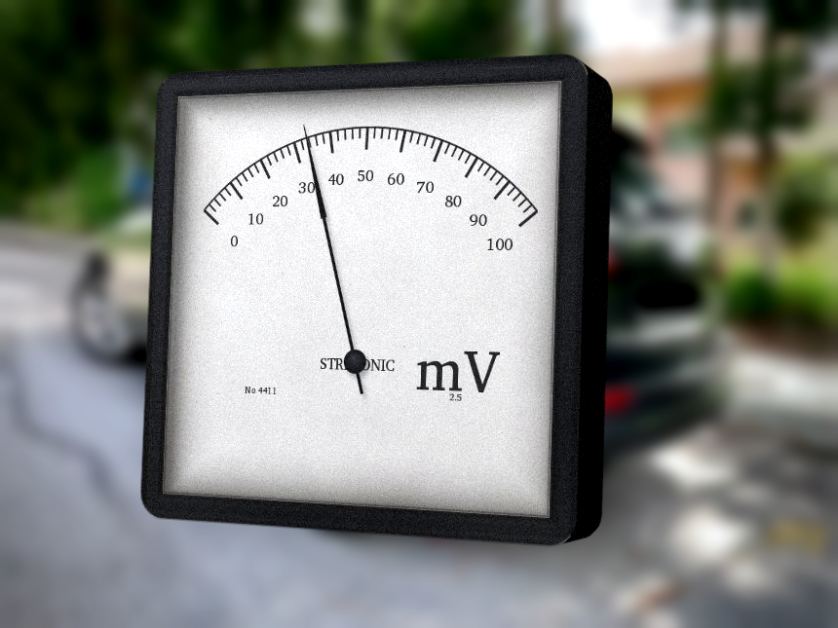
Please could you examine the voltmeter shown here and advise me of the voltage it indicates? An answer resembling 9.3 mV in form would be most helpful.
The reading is 34 mV
